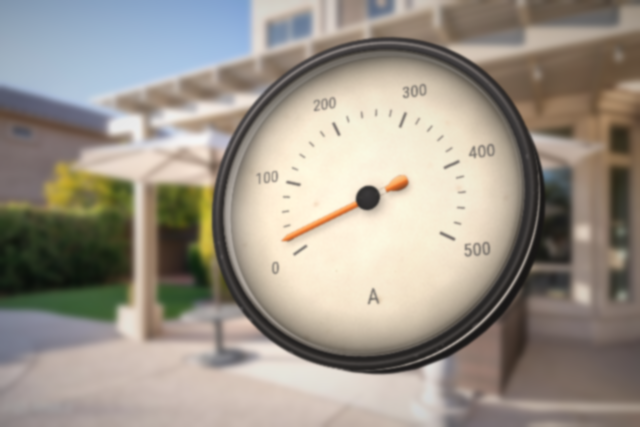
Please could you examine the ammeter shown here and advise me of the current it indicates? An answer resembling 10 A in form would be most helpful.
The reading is 20 A
